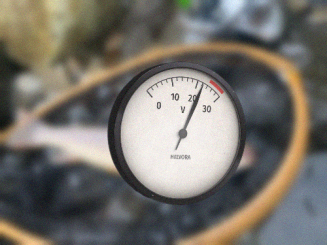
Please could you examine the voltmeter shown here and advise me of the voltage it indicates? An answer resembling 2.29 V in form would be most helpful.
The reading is 22 V
